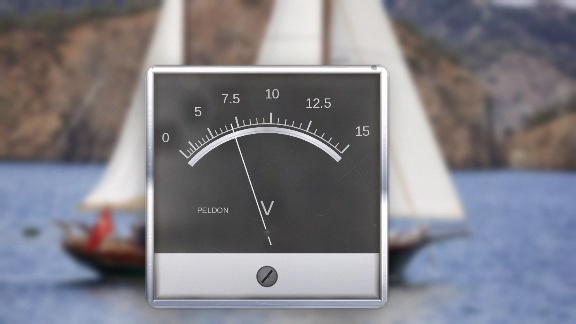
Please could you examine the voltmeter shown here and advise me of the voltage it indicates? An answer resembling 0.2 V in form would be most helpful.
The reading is 7 V
